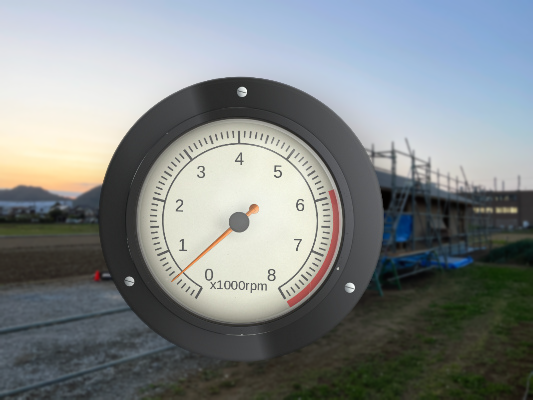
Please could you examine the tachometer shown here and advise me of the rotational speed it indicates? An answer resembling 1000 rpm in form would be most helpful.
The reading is 500 rpm
